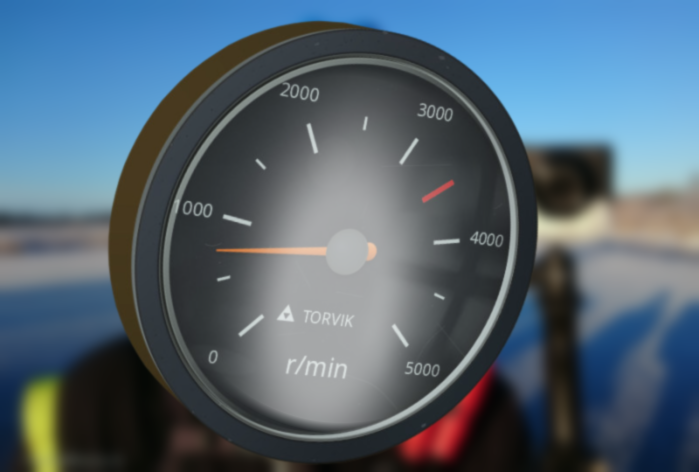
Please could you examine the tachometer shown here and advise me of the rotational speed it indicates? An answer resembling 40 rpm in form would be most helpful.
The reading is 750 rpm
